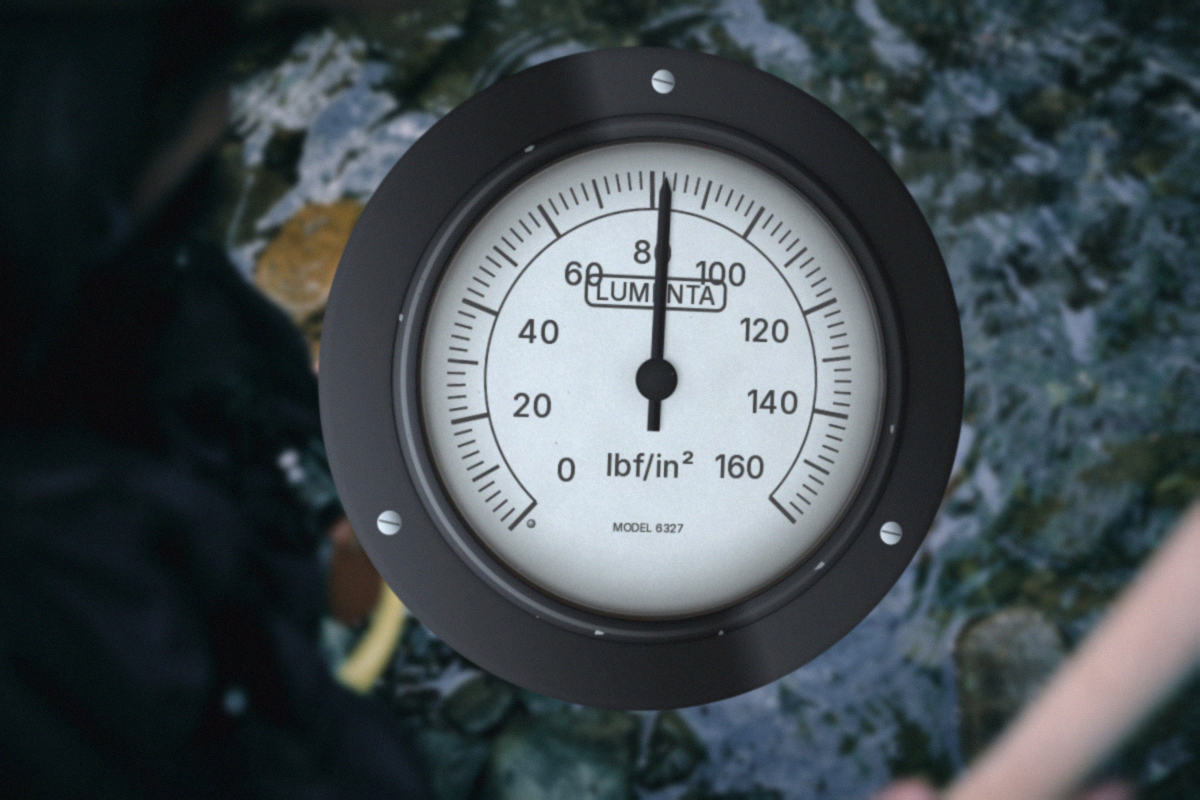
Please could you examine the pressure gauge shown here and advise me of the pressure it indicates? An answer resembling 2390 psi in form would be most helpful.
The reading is 82 psi
